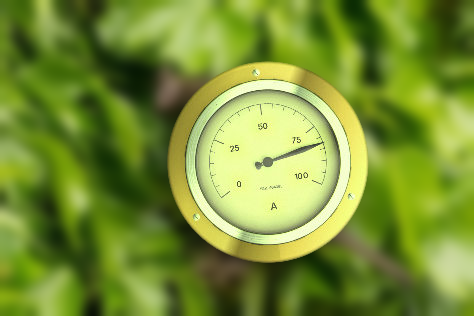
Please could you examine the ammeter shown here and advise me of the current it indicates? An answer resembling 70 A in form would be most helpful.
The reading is 82.5 A
